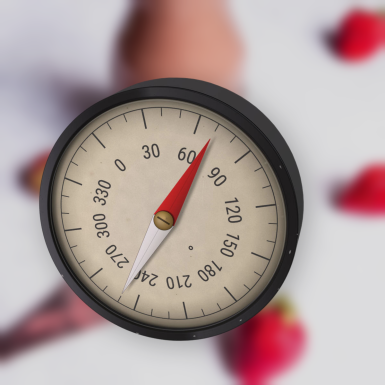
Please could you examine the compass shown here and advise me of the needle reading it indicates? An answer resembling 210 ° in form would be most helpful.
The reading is 70 °
